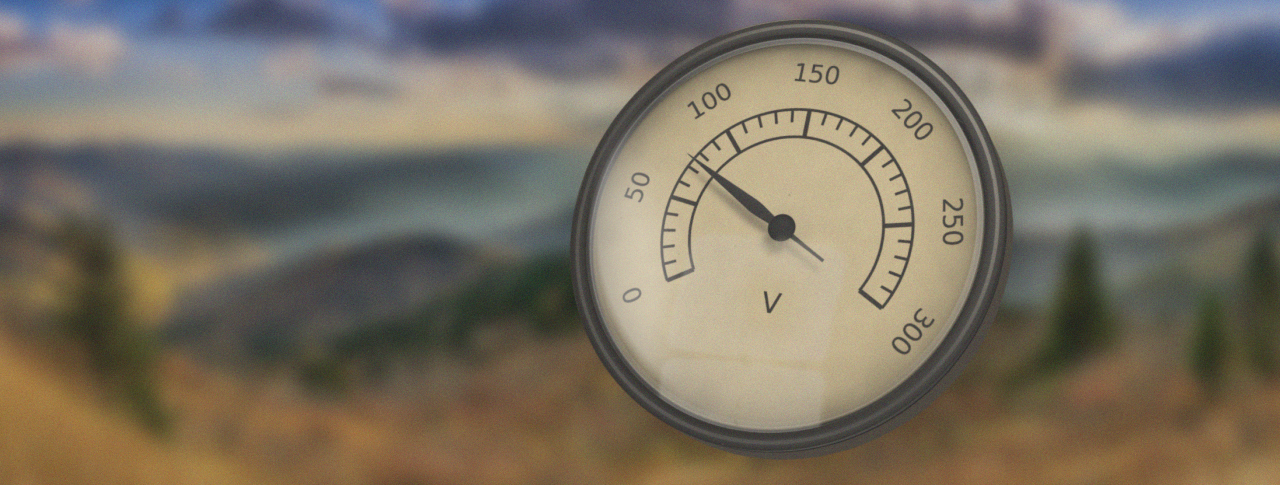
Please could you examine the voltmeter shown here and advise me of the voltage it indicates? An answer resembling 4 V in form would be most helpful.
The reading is 75 V
